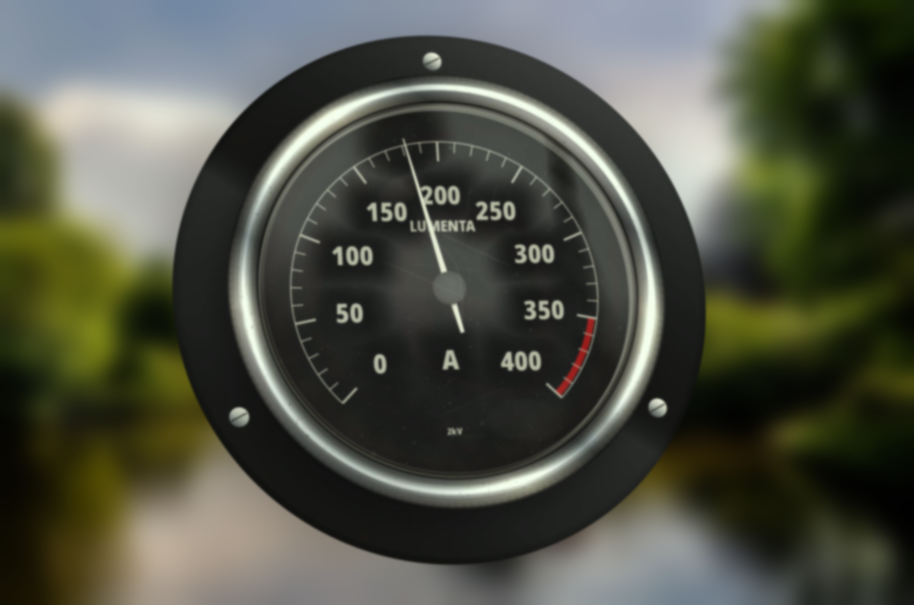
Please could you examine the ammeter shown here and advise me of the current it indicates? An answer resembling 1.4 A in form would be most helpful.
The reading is 180 A
